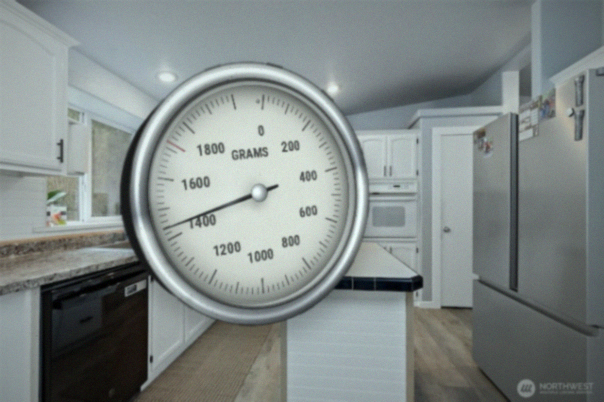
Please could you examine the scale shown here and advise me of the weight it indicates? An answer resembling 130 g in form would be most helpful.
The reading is 1440 g
